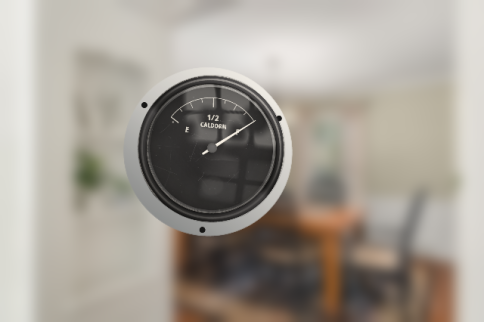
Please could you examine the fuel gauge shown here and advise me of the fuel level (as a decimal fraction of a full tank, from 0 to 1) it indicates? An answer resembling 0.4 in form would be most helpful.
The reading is 1
